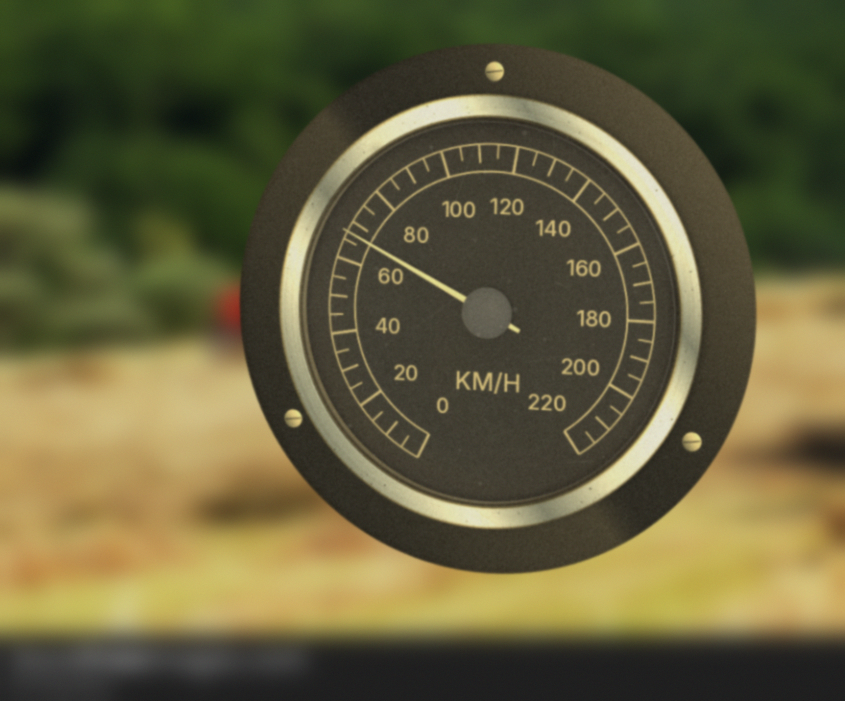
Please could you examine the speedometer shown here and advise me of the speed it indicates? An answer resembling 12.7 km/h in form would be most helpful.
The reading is 67.5 km/h
